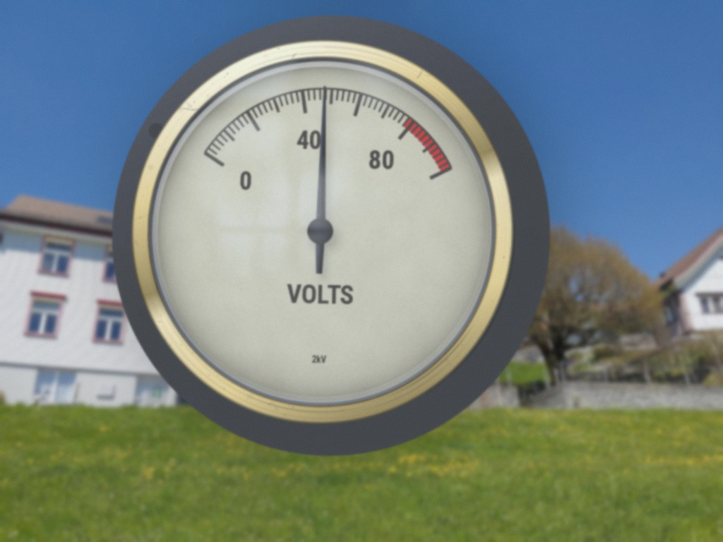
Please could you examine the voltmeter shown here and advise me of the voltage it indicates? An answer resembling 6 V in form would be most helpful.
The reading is 48 V
